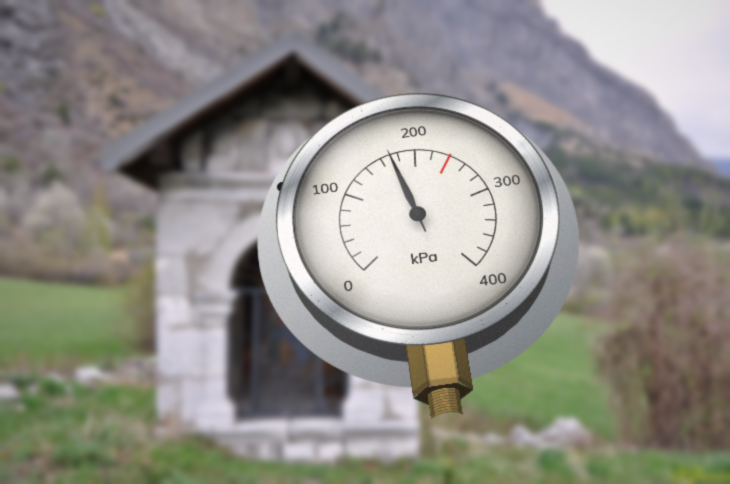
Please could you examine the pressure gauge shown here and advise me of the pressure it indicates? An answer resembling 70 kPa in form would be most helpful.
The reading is 170 kPa
